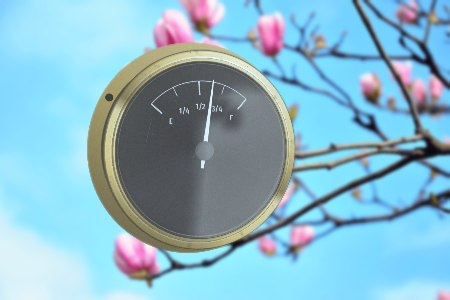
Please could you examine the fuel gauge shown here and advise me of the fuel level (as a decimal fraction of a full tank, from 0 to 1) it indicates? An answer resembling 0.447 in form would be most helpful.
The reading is 0.625
